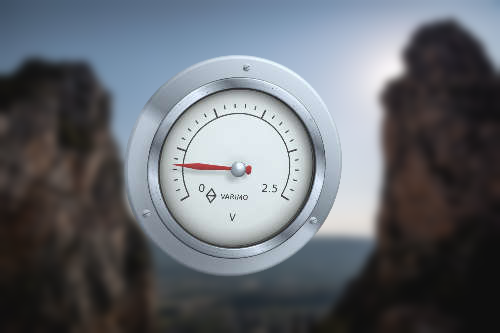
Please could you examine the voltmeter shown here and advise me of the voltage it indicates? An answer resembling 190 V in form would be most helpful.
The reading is 0.35 V
